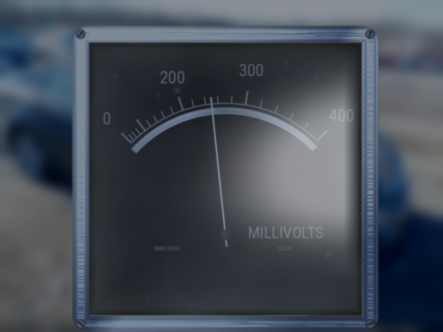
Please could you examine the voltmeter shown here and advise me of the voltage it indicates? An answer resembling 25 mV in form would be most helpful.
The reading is 250 mV
